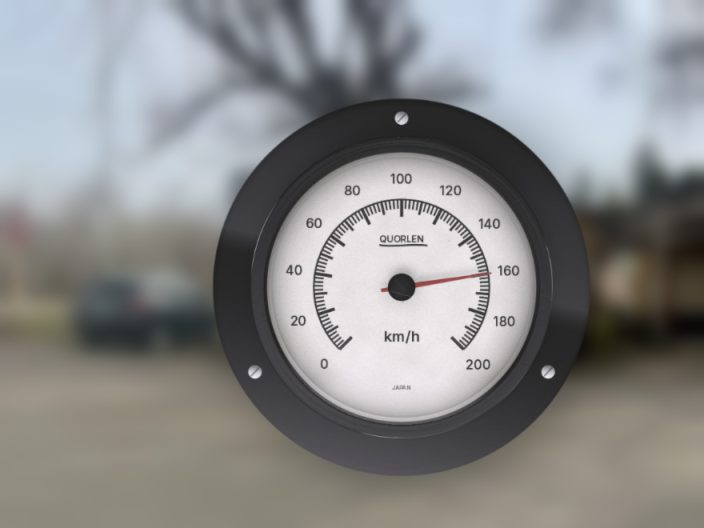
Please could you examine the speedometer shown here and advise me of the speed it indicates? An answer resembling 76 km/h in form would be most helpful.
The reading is 160 km/h
